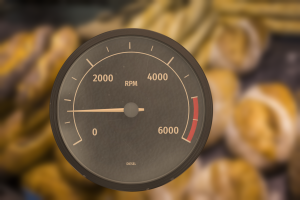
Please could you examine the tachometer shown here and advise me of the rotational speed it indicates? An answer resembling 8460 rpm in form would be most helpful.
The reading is 750 rpm
